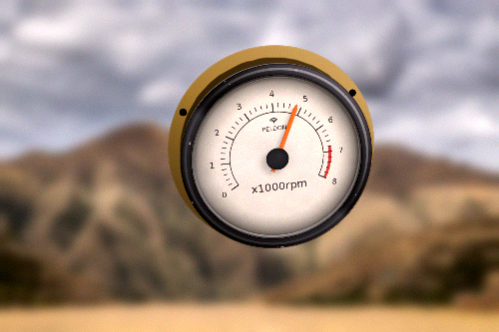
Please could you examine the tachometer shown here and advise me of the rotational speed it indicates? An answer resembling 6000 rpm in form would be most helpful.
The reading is 4800 rpm
